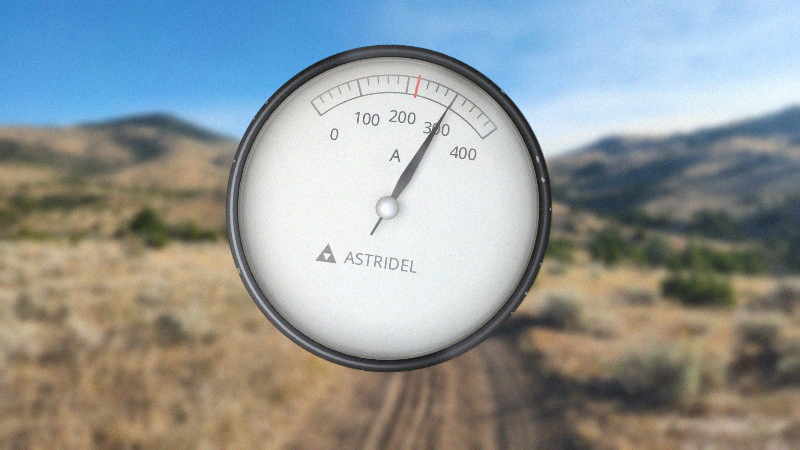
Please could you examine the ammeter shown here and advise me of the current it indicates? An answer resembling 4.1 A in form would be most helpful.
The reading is 300 A
